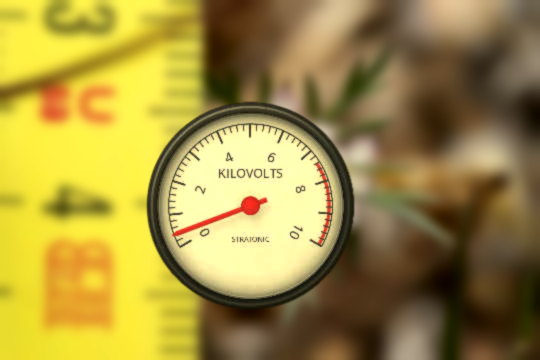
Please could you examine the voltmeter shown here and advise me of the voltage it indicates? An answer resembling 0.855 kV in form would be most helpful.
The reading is 0.4 kV
